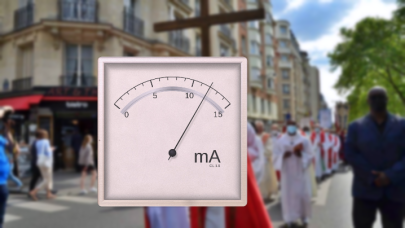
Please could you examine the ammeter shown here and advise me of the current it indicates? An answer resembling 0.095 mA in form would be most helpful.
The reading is 12 mA
